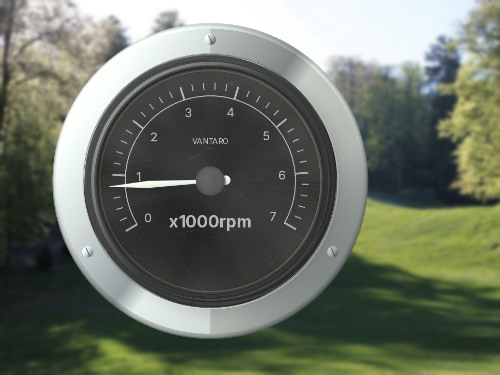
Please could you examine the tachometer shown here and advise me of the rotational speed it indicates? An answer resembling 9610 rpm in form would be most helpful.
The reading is 800 rpm
